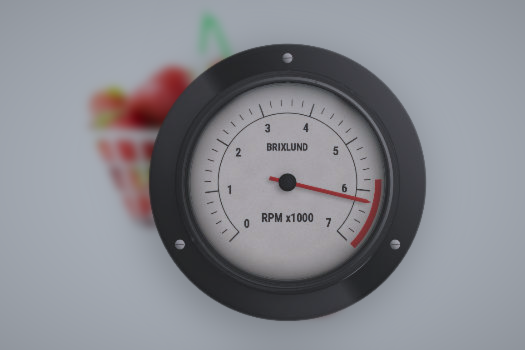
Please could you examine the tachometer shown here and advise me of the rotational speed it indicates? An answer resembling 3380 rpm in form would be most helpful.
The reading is 6200 rpm
